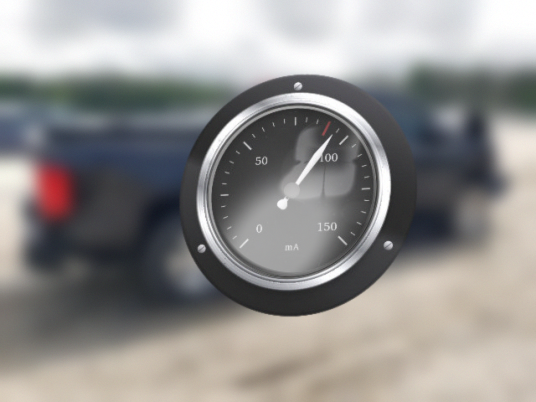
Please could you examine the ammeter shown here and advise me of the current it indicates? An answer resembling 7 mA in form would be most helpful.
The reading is 95 mA
